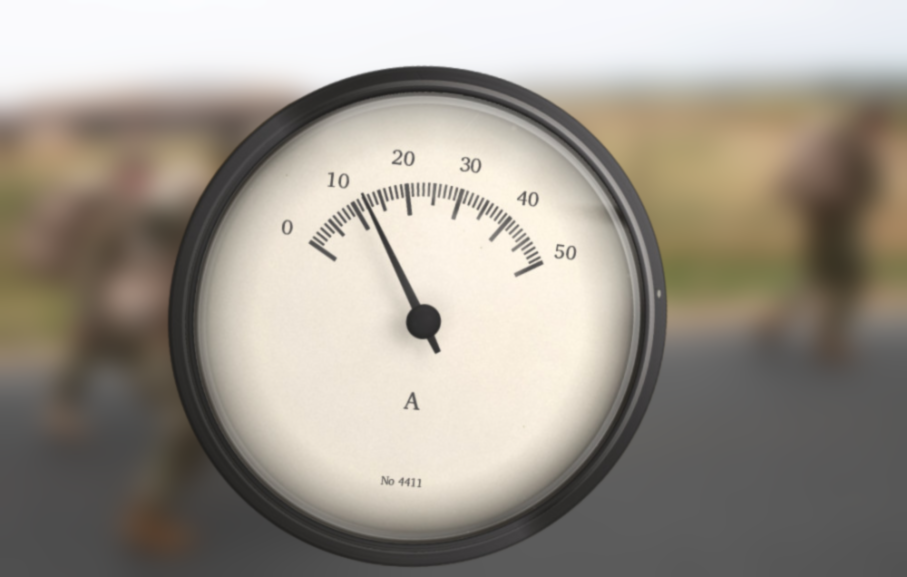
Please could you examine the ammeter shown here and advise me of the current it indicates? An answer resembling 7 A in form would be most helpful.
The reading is 12 A
